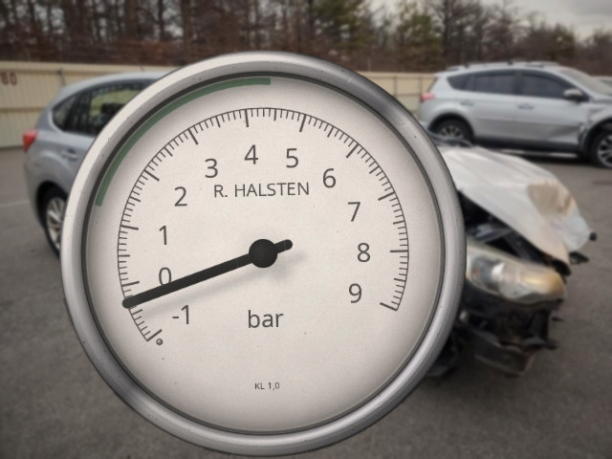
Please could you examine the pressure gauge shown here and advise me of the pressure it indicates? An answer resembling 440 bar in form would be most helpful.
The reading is -0.3 bar
